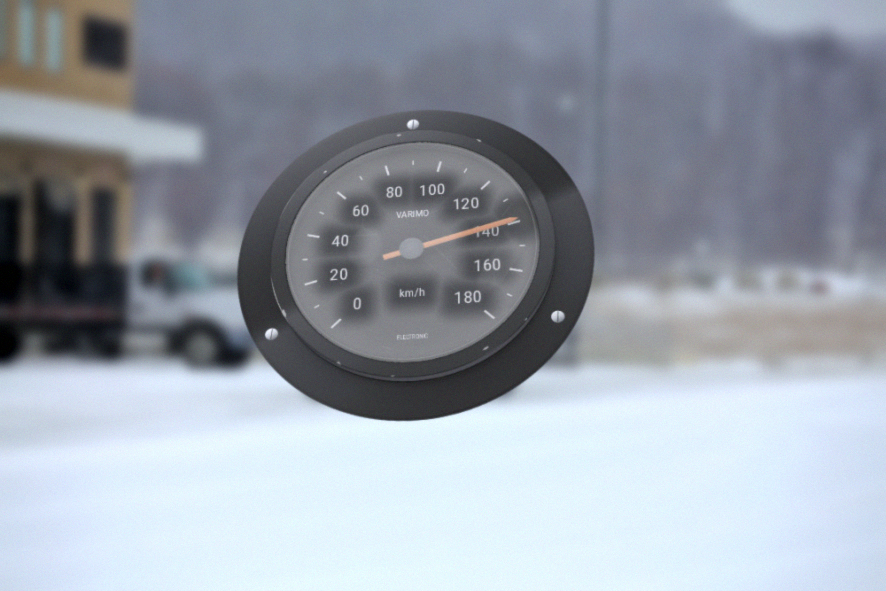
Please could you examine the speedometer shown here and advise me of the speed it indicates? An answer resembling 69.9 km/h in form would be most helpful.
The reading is 140 km/h
